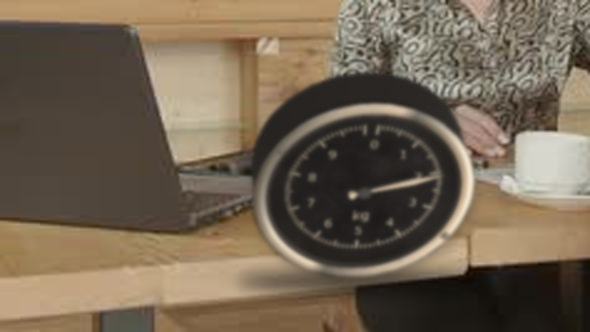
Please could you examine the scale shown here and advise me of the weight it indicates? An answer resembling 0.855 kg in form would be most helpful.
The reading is 2 kg
